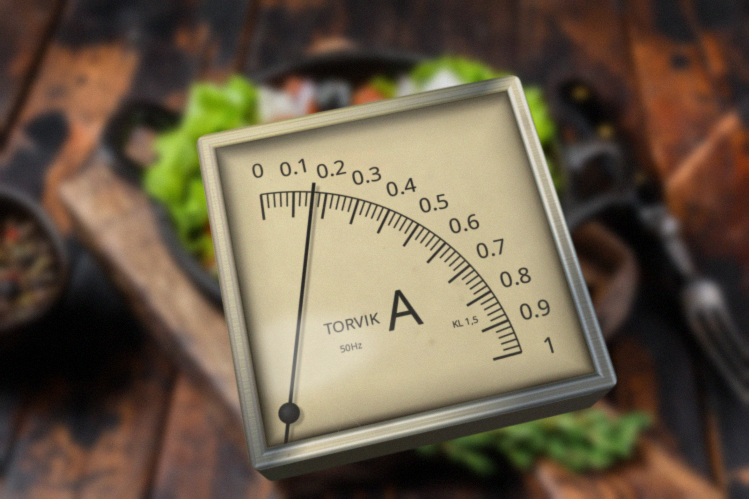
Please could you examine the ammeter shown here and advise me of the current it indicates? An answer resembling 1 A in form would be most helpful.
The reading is 0.16 A
